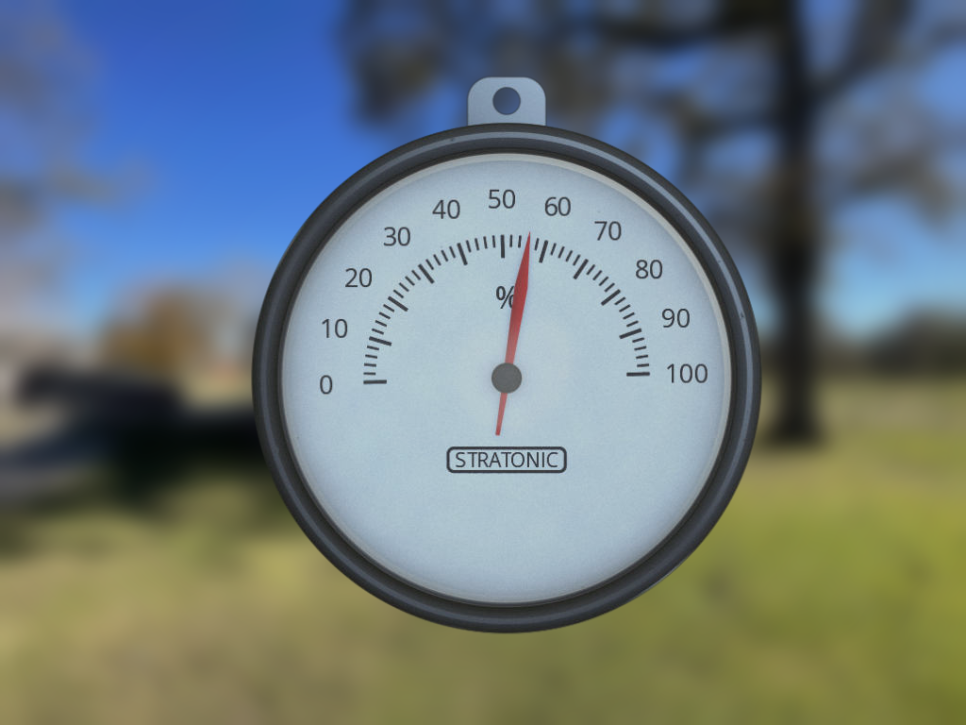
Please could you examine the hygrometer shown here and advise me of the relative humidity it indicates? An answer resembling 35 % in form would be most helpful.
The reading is 56 %
